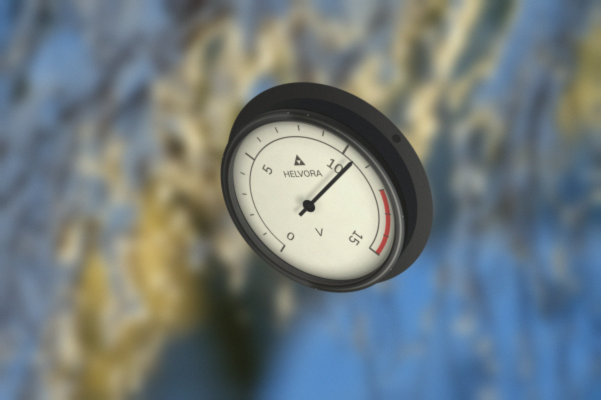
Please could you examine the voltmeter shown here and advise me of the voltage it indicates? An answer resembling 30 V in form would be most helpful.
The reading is 10.5 V
